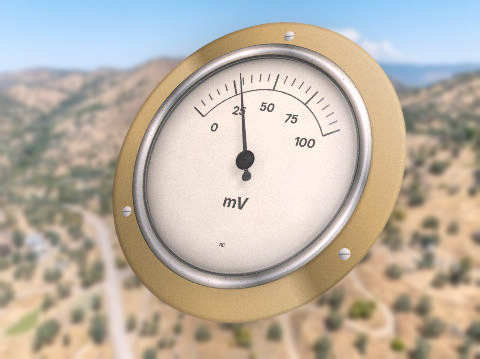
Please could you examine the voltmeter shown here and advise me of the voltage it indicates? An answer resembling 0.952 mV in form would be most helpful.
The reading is 30 mV
